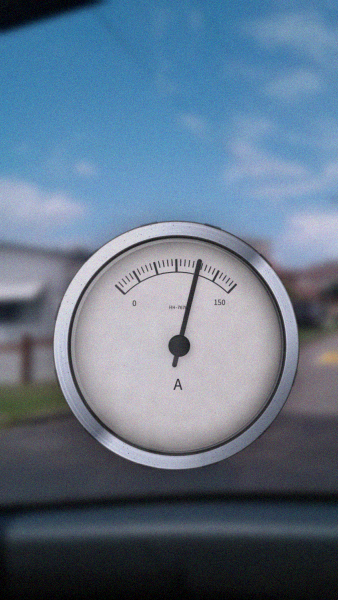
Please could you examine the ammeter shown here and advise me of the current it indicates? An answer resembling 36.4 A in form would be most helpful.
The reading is 100 A
